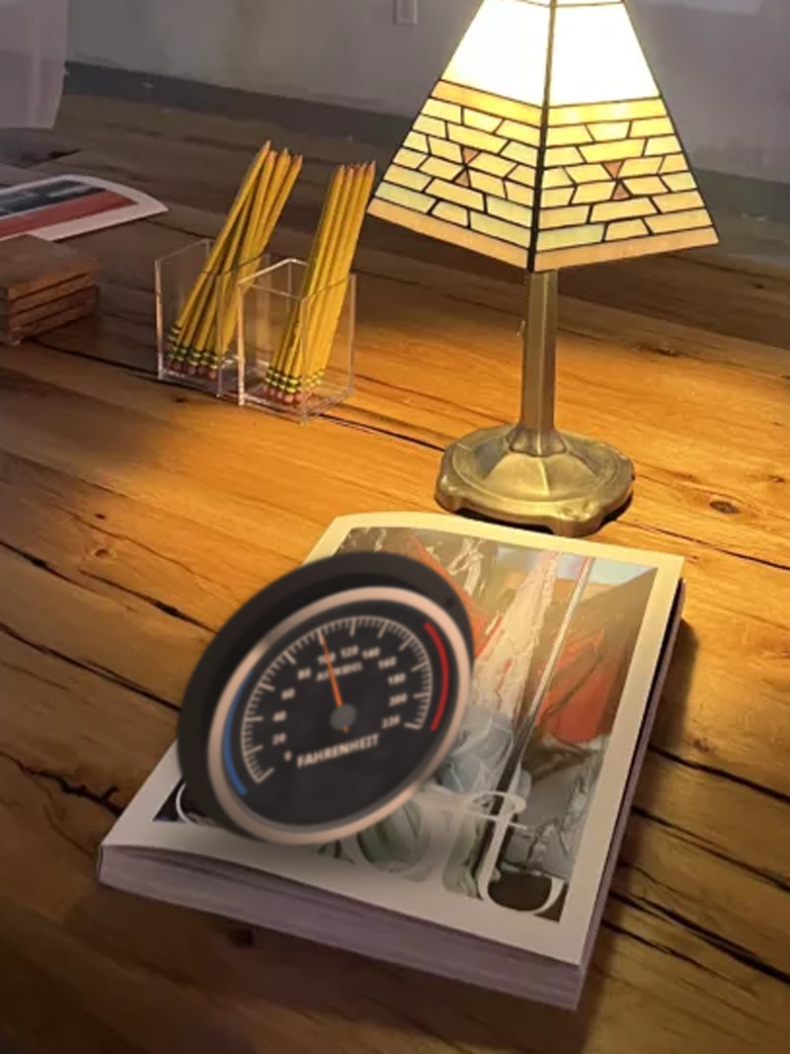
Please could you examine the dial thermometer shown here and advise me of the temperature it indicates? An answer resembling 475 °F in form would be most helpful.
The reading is 100 °F
